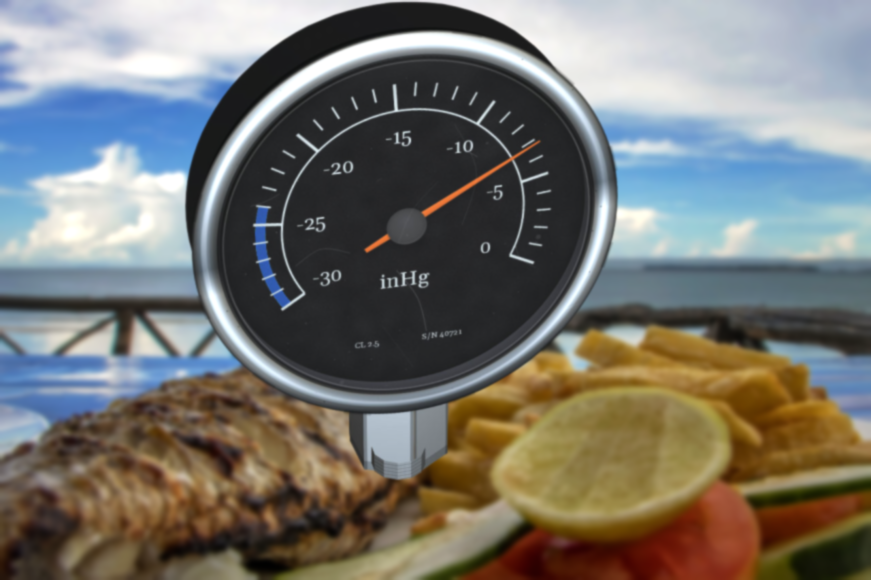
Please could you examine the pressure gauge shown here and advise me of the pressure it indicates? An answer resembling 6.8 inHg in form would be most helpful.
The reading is -7 inHg
